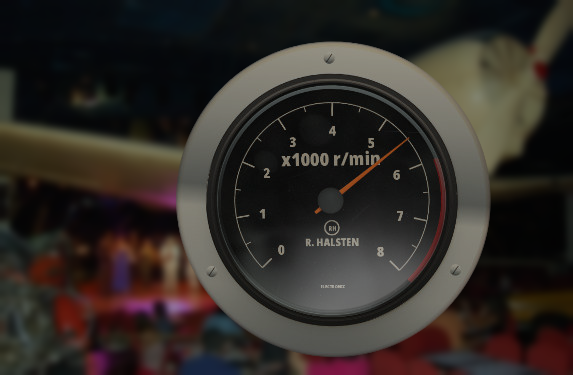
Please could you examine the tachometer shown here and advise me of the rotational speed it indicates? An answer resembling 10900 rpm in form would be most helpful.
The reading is 5500 rpm
